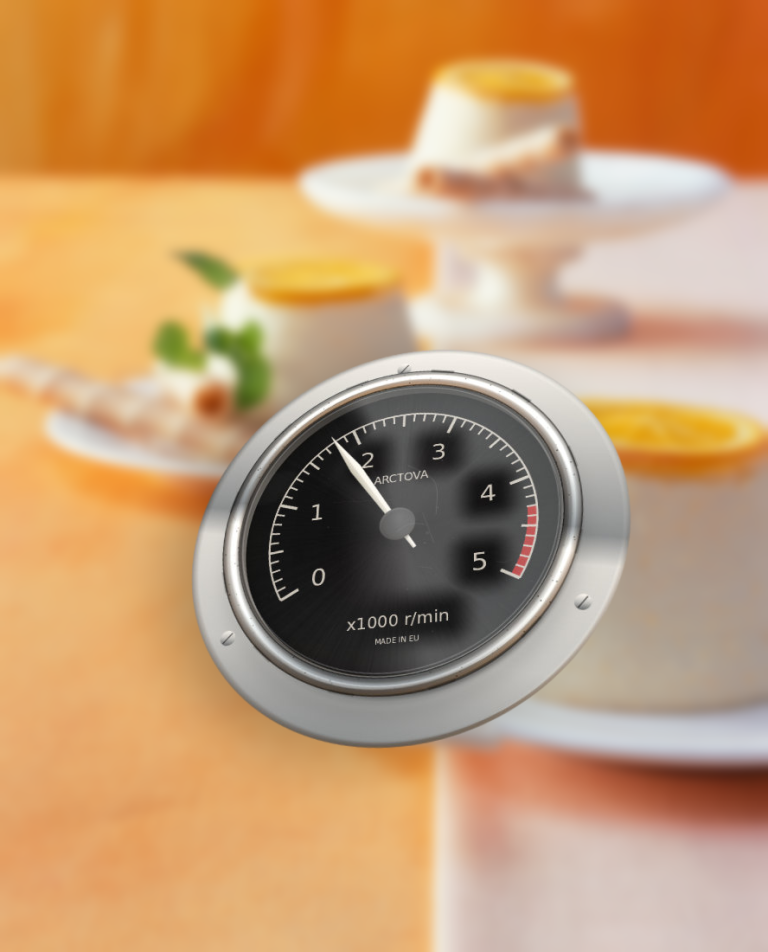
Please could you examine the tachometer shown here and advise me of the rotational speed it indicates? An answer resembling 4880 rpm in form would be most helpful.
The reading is 1800 rpm
